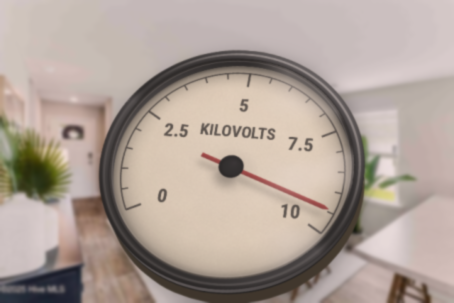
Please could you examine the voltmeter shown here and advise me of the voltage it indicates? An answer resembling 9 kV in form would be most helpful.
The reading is 9.5 kV
